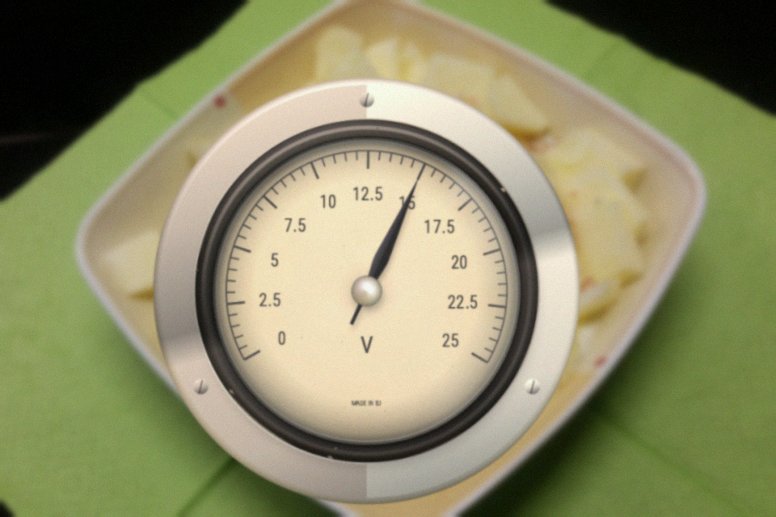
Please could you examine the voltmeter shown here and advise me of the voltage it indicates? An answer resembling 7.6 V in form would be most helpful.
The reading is 15 V
